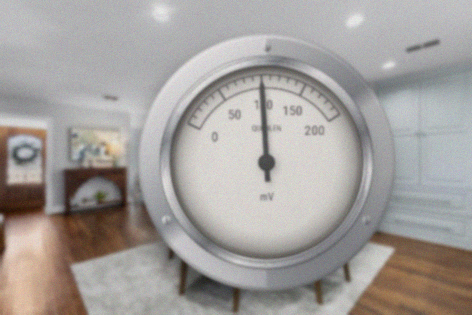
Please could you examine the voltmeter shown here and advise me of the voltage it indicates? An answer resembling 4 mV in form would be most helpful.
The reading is 100 mV
